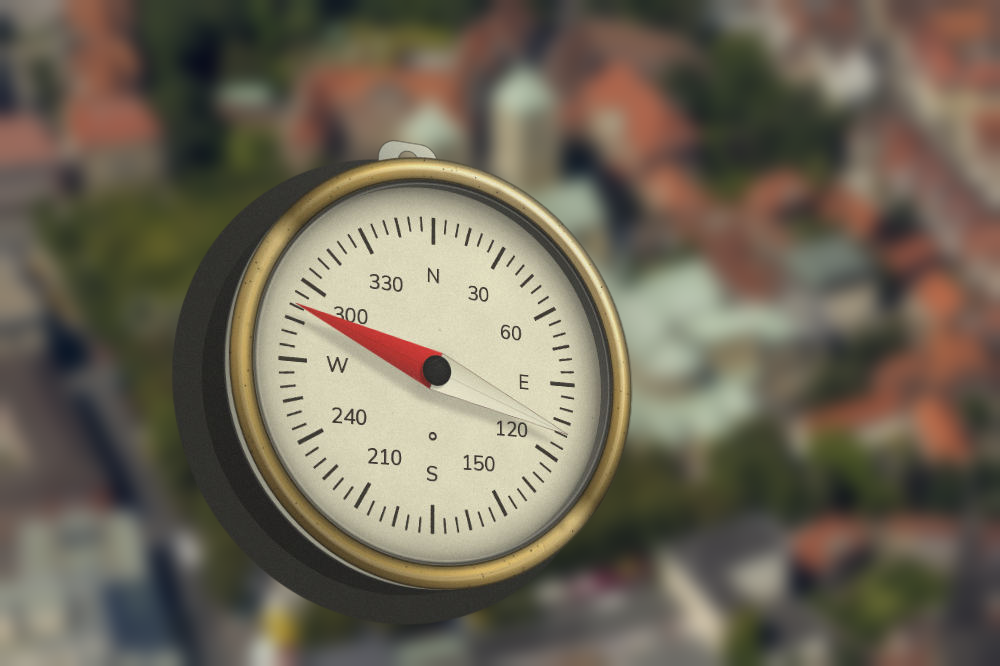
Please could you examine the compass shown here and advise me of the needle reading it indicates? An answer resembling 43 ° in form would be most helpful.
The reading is 290 °
